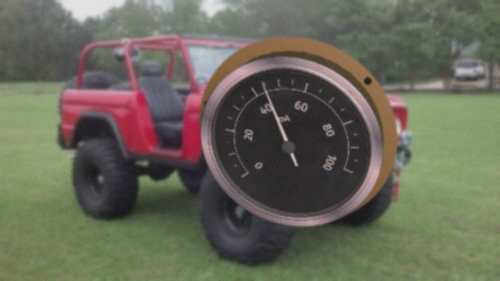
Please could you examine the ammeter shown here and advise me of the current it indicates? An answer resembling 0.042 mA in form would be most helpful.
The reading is 45 mA
